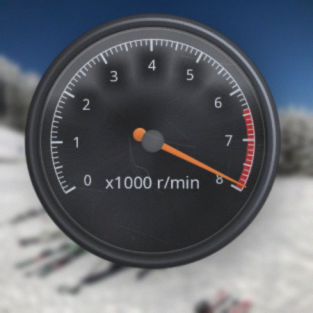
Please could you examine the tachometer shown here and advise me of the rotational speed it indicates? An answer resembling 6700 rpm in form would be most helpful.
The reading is 7900 rpm
